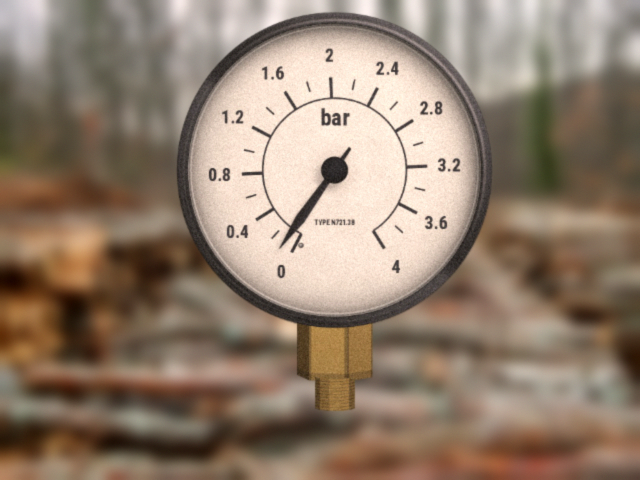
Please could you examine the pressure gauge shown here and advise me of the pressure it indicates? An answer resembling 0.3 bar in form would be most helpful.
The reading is 0.1 bar
